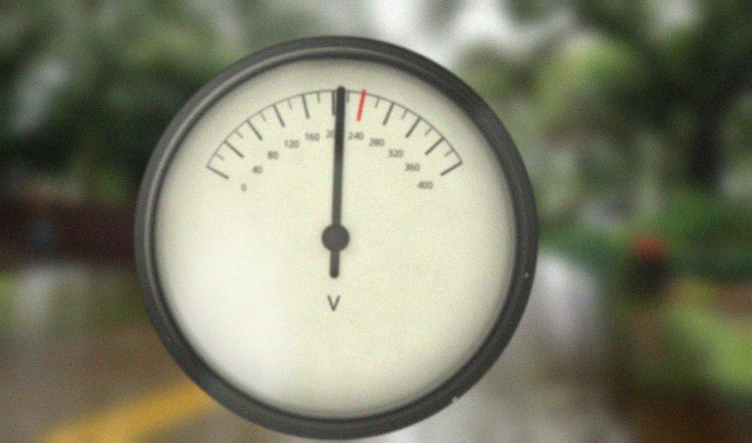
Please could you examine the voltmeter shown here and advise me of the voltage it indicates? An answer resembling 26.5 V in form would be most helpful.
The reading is 210 V
